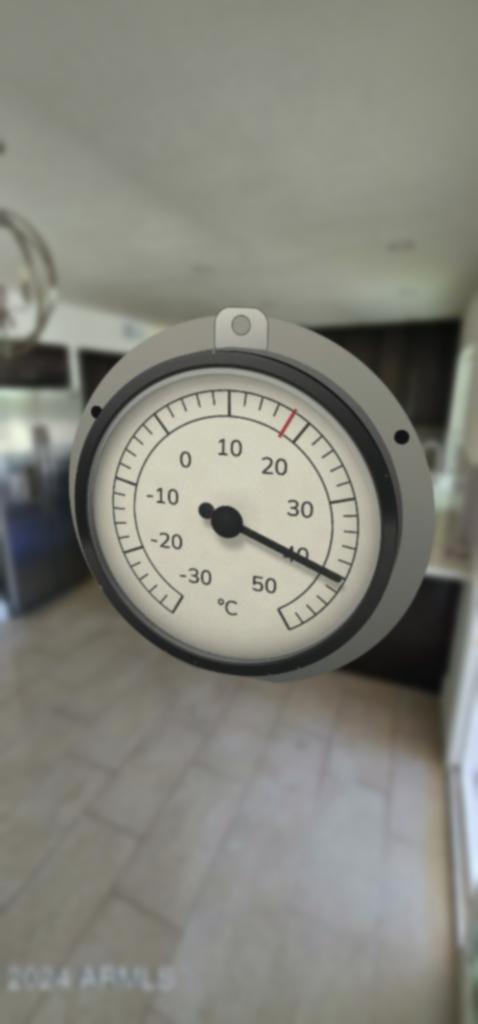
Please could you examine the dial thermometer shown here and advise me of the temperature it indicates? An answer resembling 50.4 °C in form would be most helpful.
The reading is 40 °C
